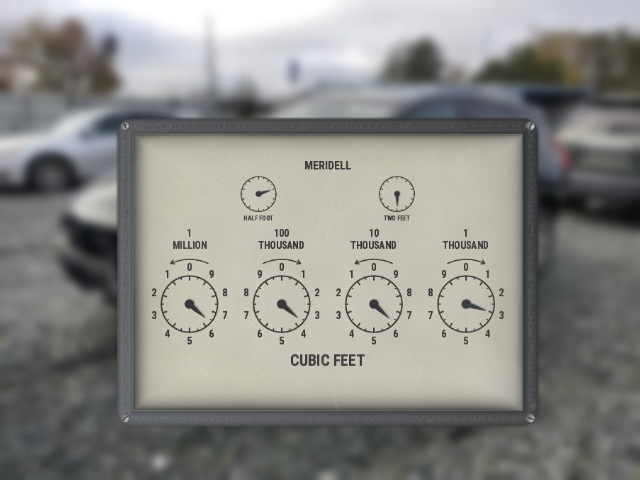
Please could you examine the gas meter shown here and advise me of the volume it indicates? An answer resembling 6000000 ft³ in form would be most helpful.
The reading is 636300 ft³
